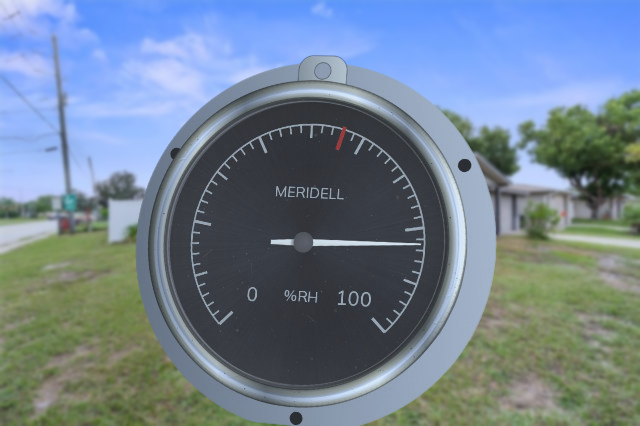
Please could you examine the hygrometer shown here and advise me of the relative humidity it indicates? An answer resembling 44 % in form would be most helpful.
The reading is 83 %
